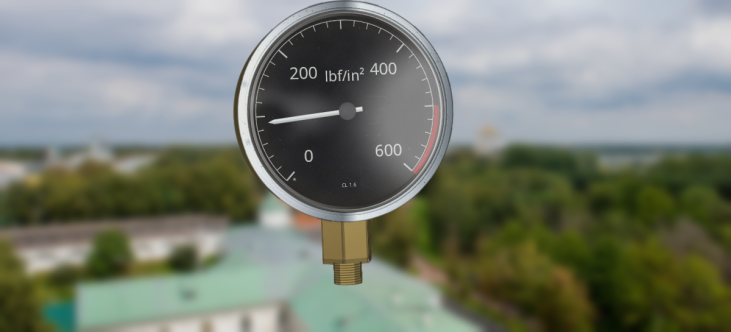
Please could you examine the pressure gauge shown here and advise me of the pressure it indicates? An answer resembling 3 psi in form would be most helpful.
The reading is 90 psi
